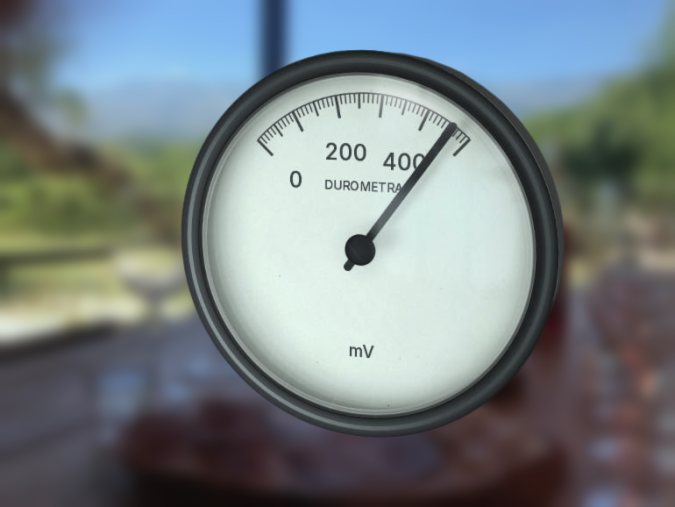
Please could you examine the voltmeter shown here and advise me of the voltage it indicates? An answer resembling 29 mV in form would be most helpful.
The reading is 460 mV
